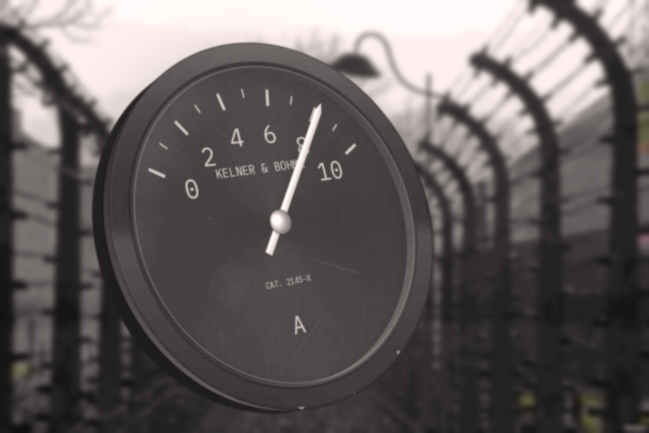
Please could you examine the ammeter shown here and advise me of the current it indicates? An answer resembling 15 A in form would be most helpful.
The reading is 8 A
